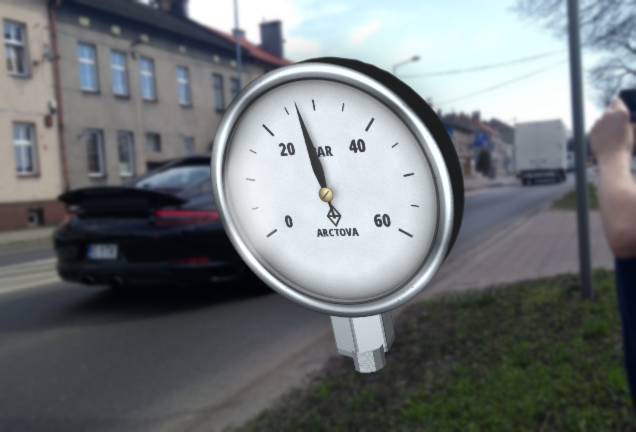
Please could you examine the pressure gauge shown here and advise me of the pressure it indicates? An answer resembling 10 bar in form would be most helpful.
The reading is 27.5 bar
